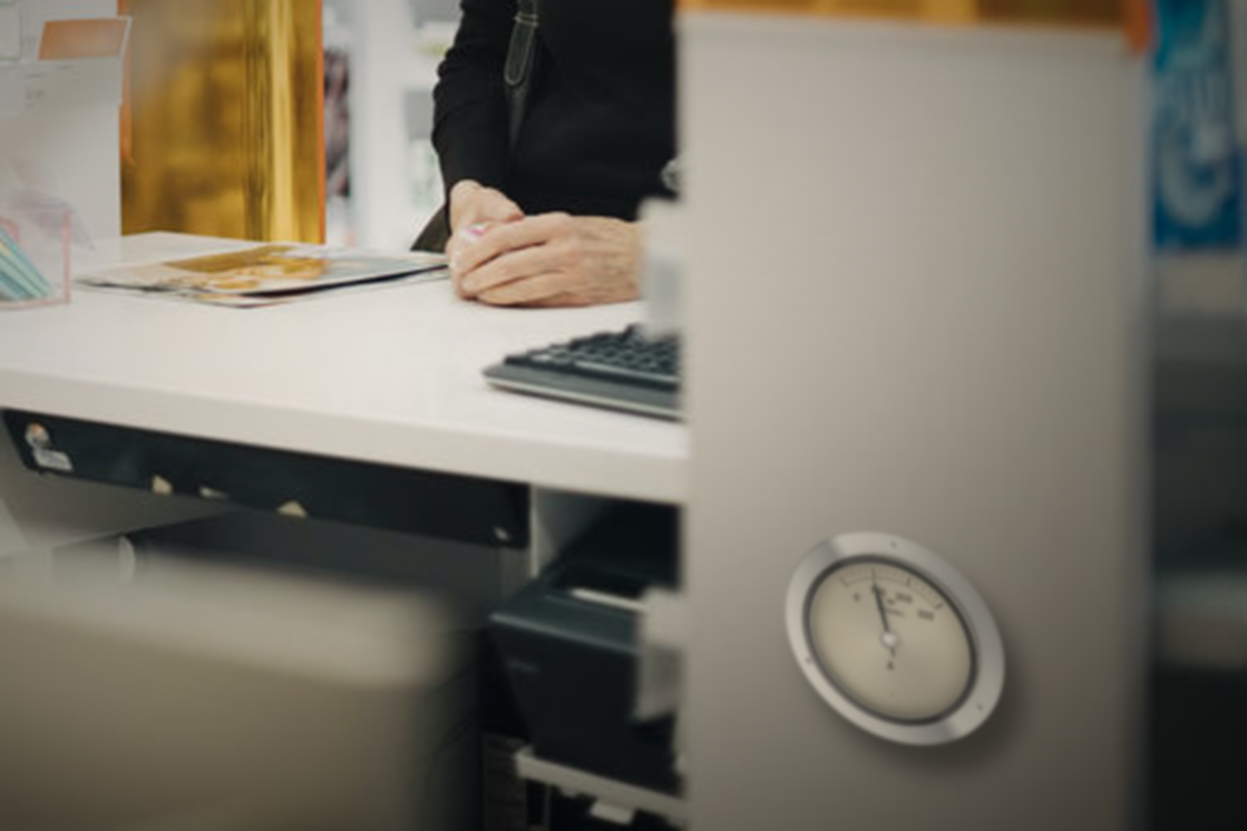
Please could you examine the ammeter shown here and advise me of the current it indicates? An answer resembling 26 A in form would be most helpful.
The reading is 100 A
